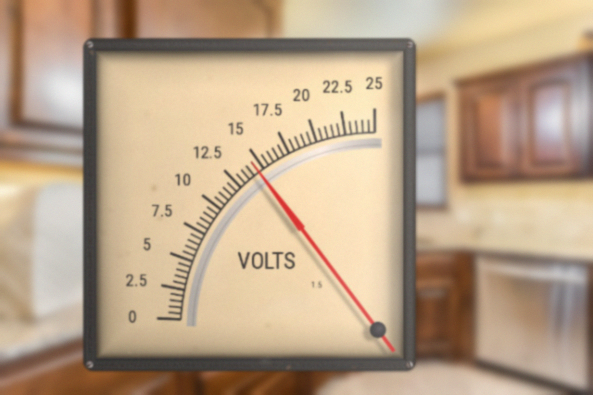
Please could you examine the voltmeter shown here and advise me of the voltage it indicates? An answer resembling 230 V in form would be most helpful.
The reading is 14.5 V
